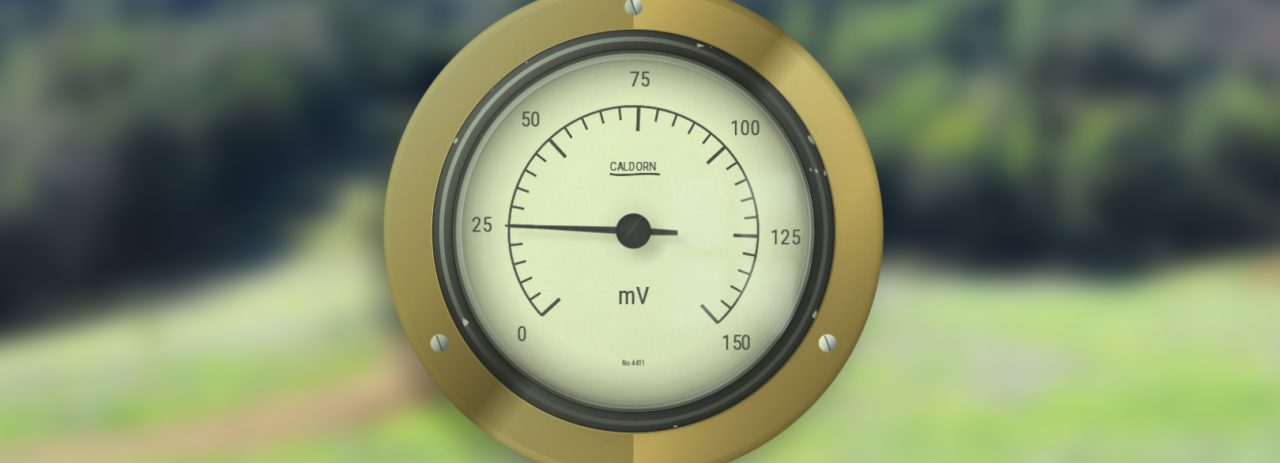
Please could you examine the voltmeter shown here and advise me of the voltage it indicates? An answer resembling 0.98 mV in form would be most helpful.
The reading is 25 mV
